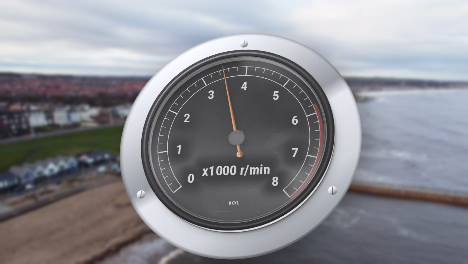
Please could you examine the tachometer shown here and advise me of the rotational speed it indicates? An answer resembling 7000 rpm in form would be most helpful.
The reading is 3500 rpm
